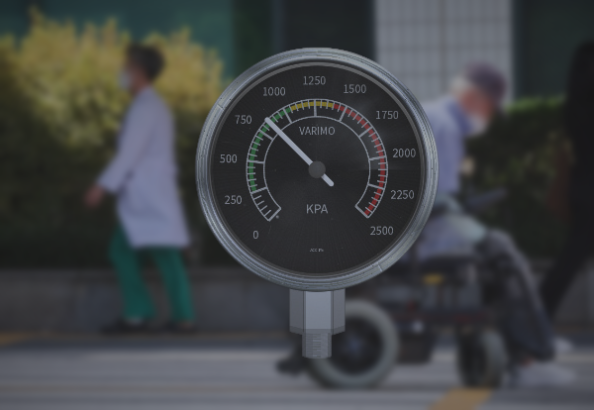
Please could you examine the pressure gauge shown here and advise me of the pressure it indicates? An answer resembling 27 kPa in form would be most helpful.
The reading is 850 kPa
